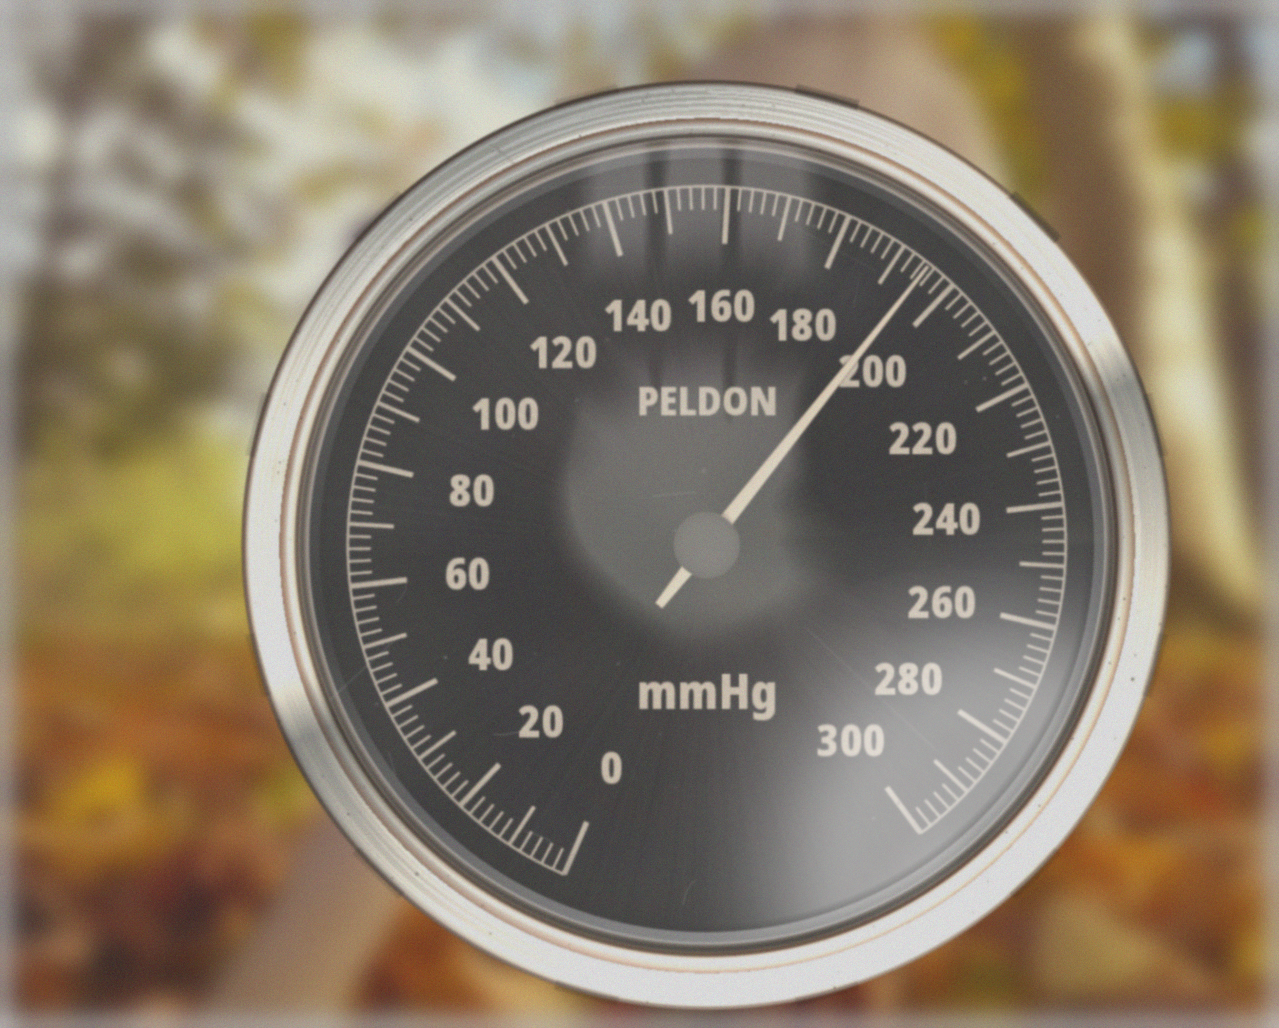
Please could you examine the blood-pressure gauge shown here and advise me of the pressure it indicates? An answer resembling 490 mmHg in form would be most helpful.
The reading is 195 mmHg
